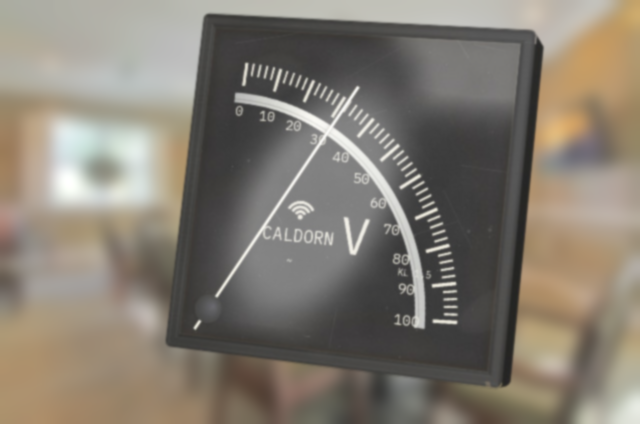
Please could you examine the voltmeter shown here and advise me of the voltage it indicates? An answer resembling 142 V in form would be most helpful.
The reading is 32 V
